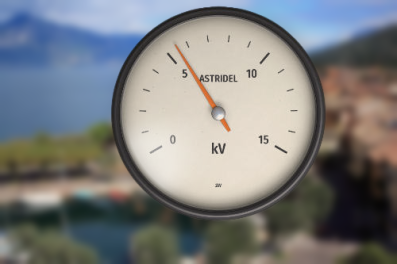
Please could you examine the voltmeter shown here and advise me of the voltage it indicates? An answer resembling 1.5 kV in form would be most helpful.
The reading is 5.5 kV
